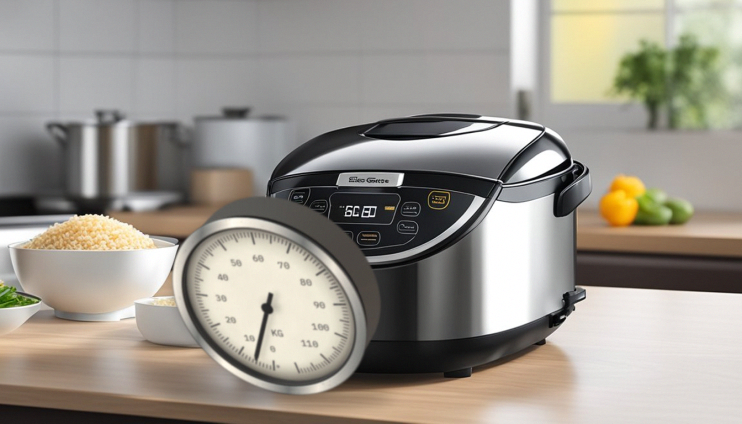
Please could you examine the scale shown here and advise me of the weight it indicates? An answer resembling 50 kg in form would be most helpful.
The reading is 5 kg
